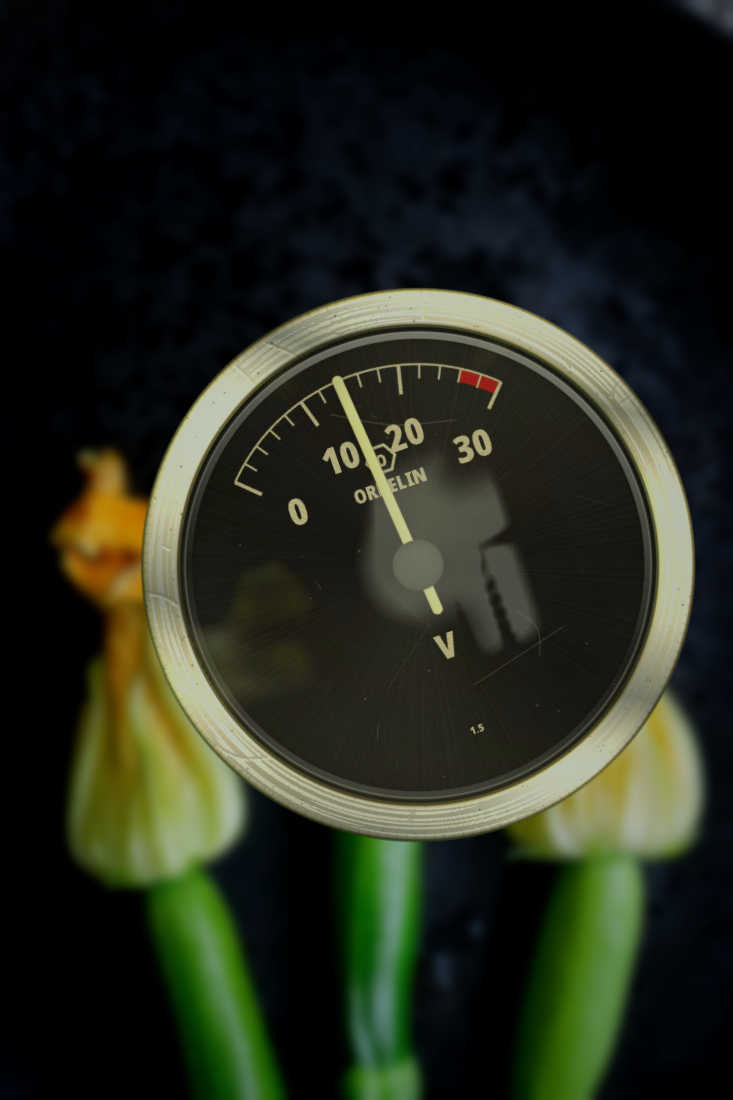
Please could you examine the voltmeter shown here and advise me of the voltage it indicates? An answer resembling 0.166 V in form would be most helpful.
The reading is 14 V
